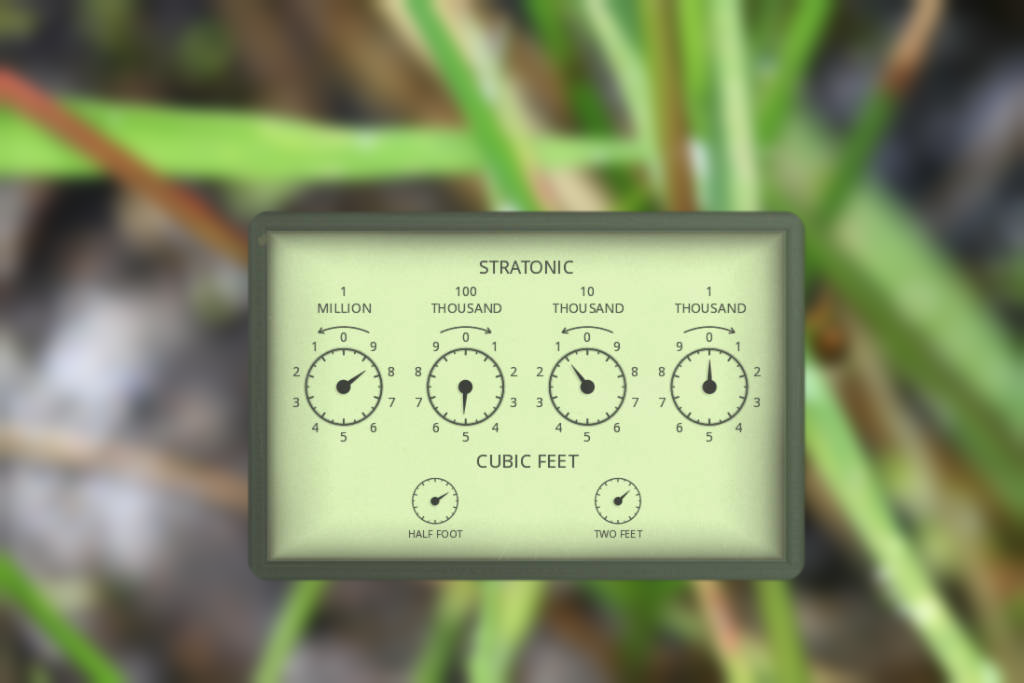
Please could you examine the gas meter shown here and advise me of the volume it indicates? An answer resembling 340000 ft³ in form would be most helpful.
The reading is 851000 ft³
